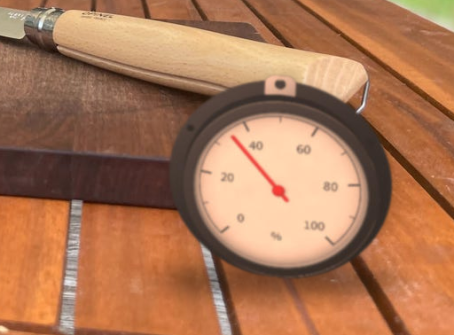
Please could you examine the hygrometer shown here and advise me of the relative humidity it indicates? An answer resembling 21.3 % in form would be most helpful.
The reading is 35 %
